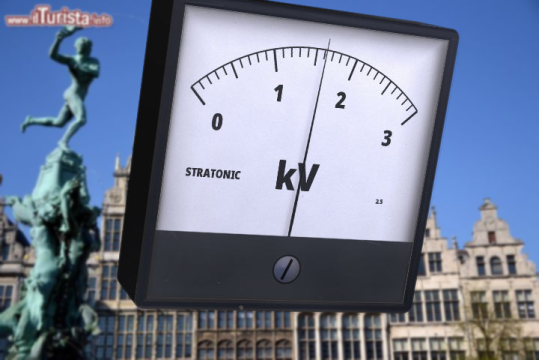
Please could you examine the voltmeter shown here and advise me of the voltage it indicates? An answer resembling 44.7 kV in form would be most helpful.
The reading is 1.6 kV
